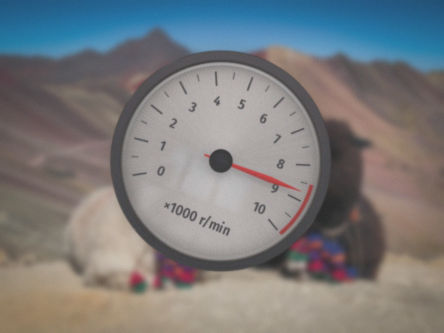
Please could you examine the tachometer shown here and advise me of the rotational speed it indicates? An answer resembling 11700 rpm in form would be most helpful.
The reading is 8750 rpm
